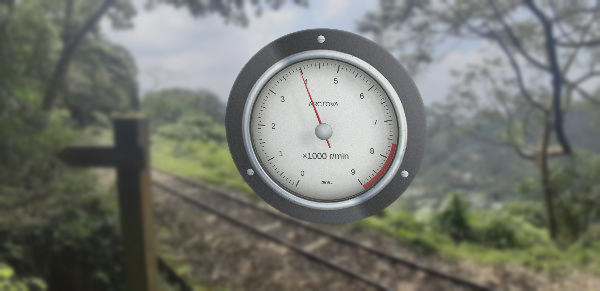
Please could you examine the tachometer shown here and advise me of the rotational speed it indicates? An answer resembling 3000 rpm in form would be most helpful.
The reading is 4000 rpm
